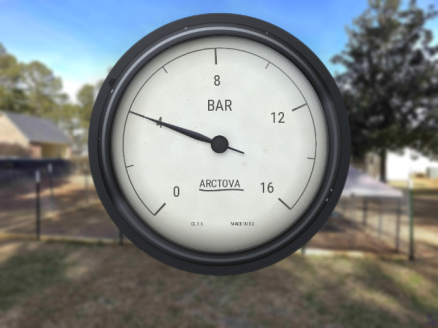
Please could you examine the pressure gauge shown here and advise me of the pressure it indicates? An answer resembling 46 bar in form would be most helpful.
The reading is 4 bar
